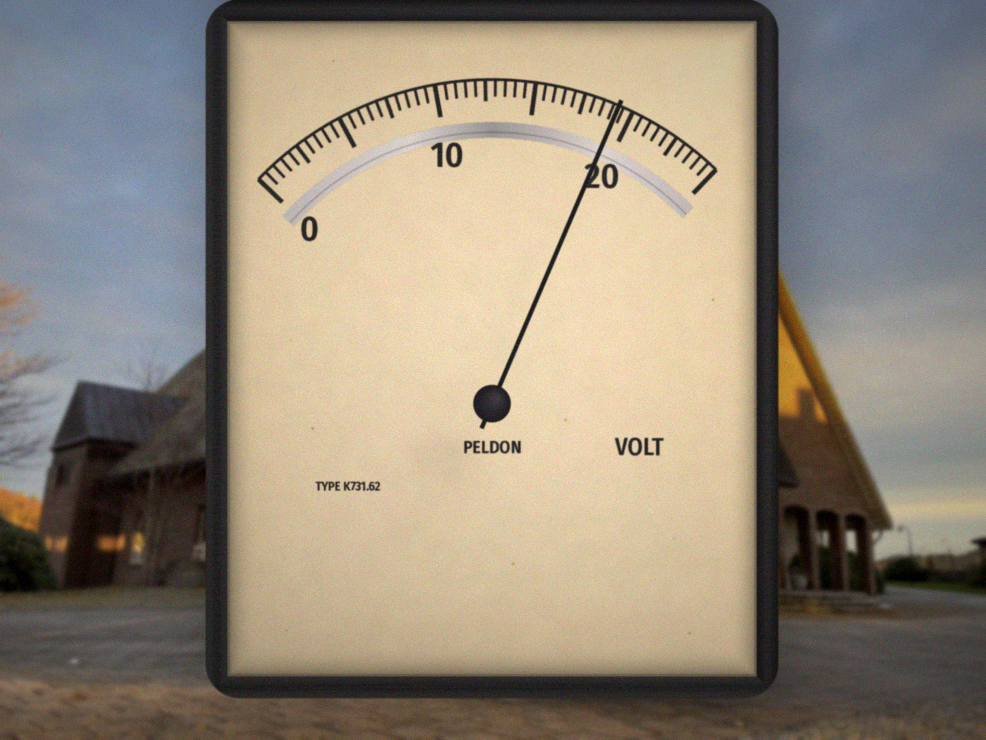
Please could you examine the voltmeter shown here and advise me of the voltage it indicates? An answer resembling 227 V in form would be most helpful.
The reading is 19.25 V
